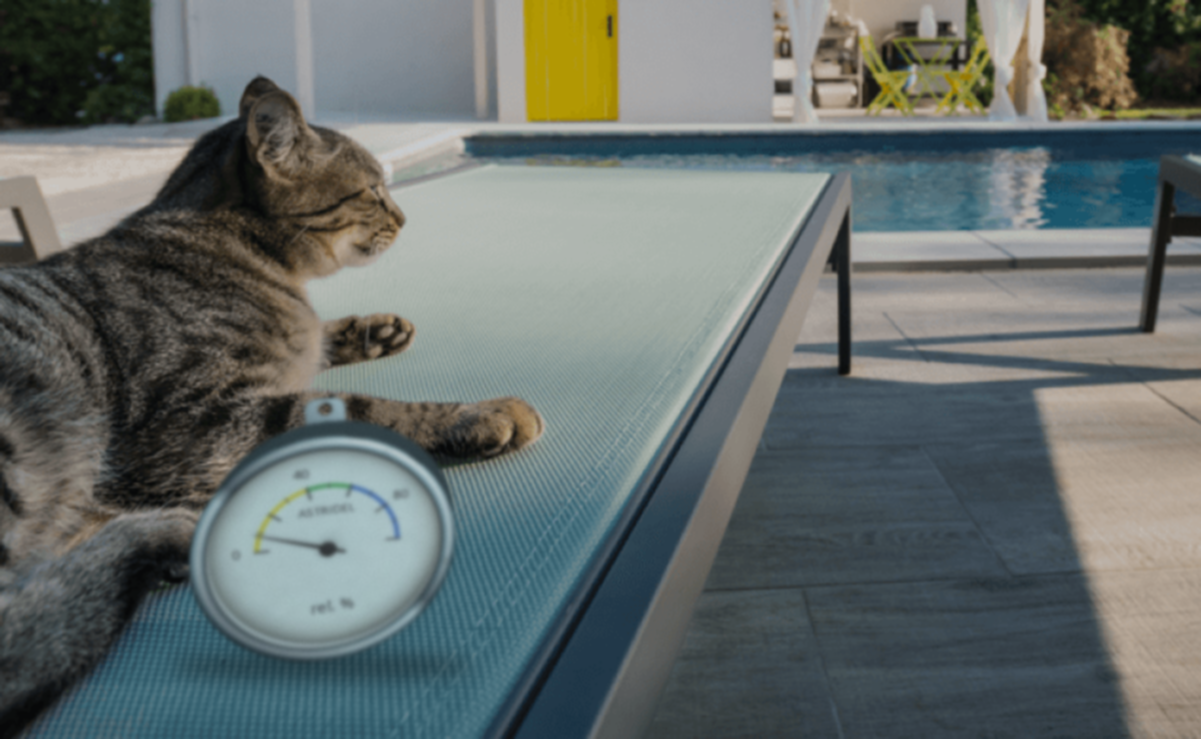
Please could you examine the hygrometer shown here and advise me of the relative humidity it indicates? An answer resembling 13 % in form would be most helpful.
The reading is 10 %
